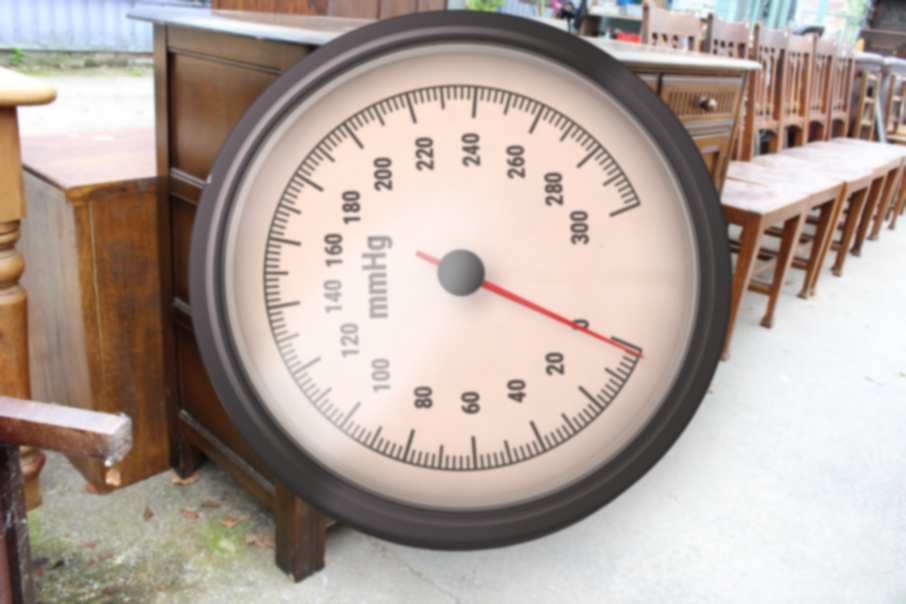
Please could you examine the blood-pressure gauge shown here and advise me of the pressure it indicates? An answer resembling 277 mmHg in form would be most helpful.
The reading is 2 mmHg
